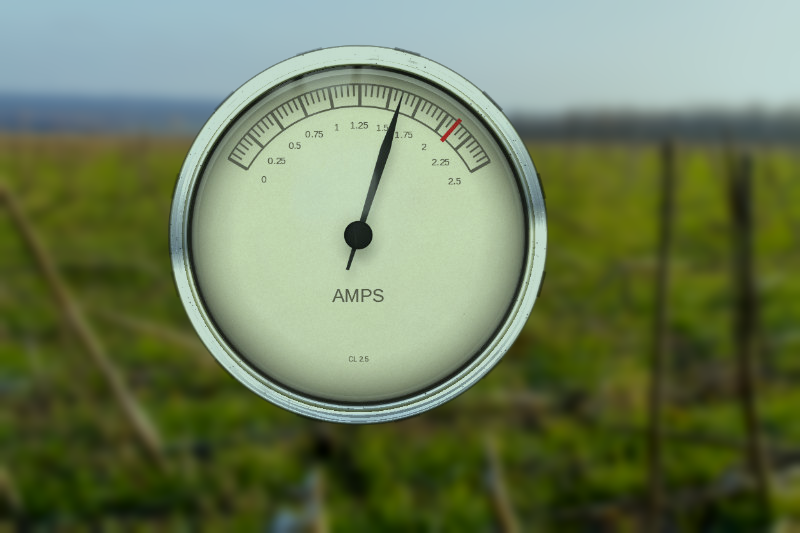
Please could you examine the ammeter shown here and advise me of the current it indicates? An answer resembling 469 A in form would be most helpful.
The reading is 1.6 A
